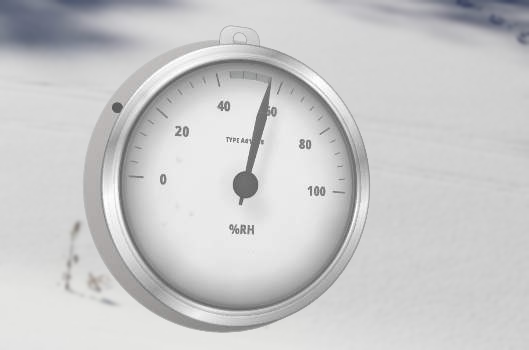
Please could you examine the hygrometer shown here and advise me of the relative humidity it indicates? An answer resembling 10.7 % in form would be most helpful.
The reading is 56 %
